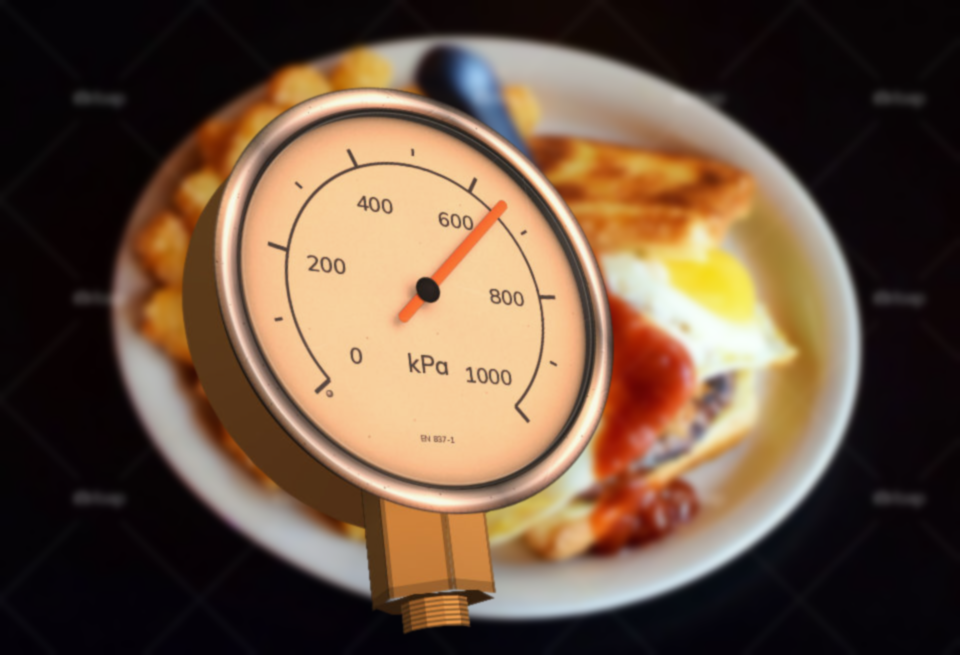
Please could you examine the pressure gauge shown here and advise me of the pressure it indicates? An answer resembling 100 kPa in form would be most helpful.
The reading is 650 kPa
